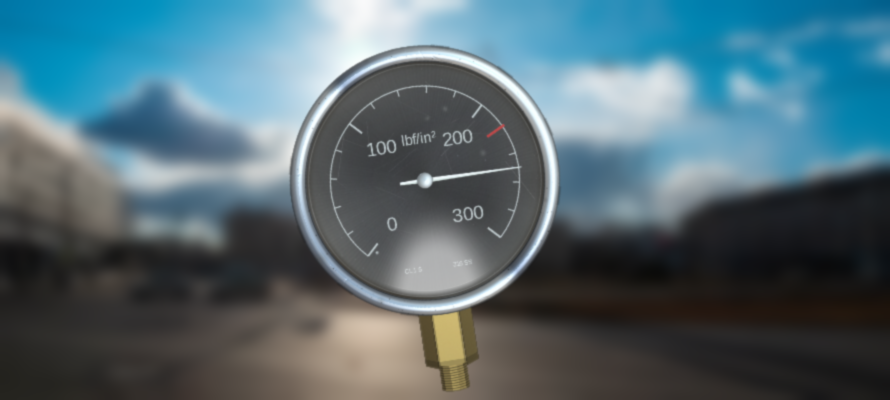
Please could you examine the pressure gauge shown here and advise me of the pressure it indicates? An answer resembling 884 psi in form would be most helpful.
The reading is 250 psi
